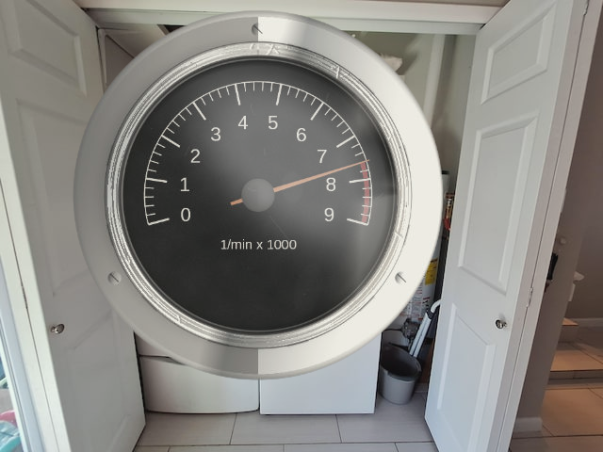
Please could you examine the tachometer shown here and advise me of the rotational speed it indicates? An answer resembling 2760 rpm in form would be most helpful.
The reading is 7600 rpm
